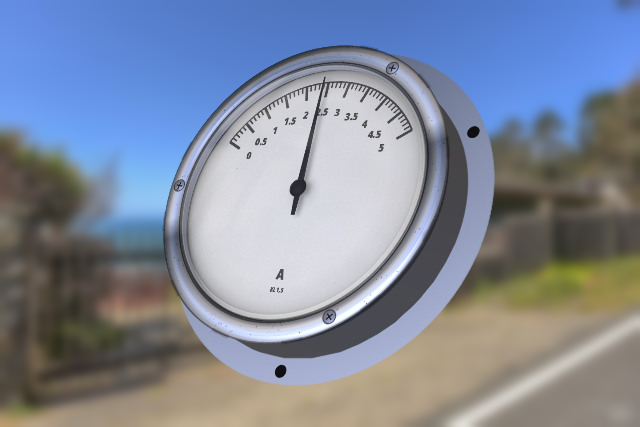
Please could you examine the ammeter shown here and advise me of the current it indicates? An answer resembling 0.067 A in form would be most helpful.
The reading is 2.5 A
